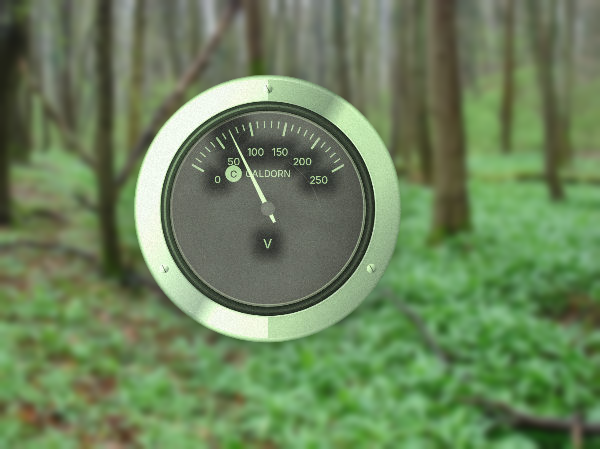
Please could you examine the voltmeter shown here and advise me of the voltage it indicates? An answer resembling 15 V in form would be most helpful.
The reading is 70 V
